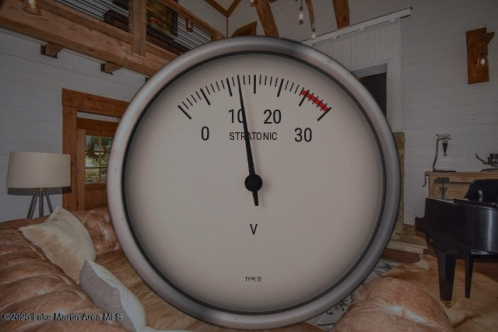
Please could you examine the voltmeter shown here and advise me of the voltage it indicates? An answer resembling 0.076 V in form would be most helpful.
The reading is 12 V
